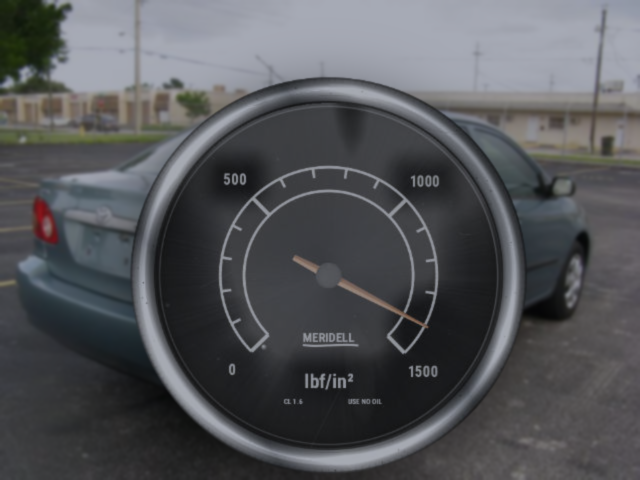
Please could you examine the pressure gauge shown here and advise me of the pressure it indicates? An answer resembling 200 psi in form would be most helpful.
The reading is 1400 psi
